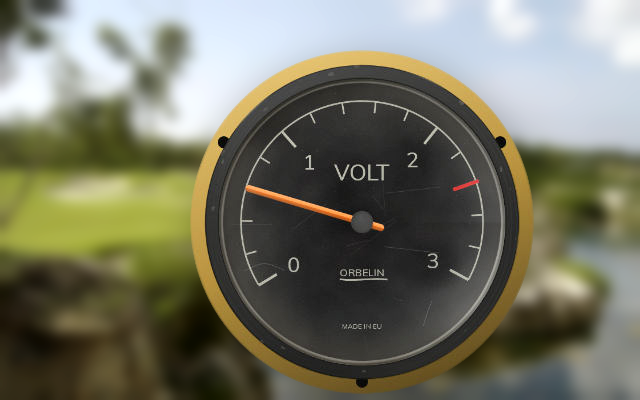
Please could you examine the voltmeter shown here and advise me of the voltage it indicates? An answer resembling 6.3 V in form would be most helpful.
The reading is 0.6 V
